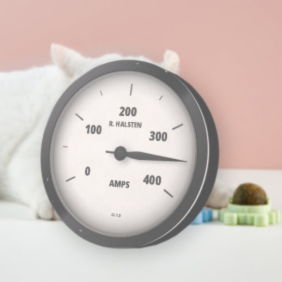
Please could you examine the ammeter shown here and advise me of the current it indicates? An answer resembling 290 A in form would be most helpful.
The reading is 350 A
